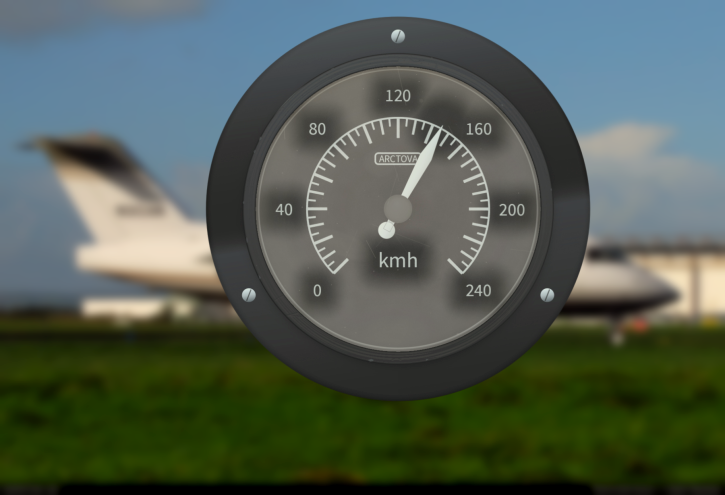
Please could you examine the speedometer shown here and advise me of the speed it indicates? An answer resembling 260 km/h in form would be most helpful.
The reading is 145 km/h
